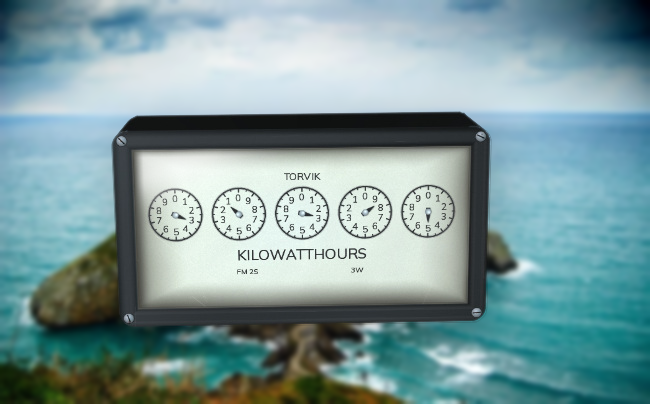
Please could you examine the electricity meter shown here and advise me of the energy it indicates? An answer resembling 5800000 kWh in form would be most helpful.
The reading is 31285 kWh
